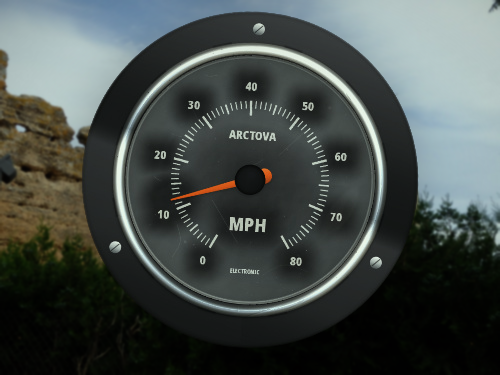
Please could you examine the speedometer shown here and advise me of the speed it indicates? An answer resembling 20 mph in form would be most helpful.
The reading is 12 mph
